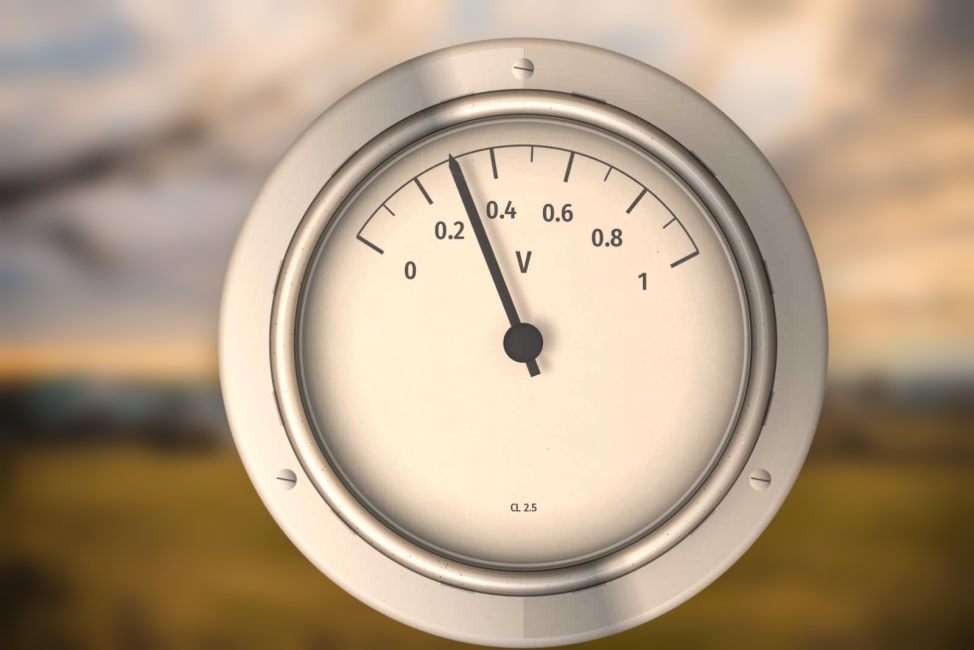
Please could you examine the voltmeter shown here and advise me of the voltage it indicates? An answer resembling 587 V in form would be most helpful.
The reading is 0.3 V
